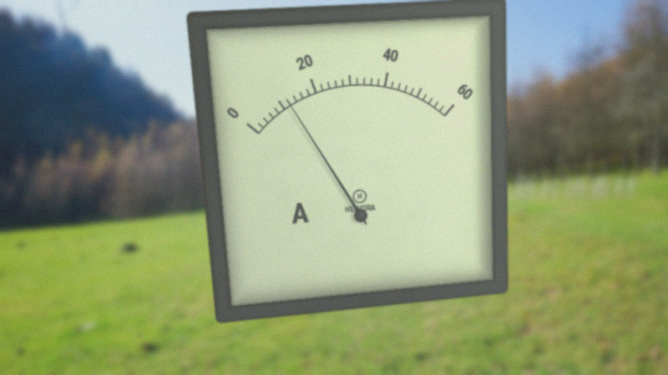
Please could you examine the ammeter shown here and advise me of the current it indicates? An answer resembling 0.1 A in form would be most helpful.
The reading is 12 A
